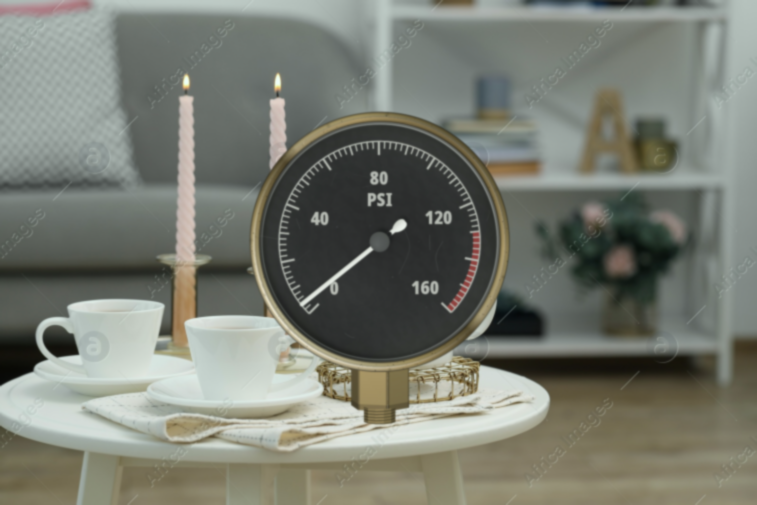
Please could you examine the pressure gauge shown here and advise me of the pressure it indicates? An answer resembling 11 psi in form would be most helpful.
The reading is 4 psi
